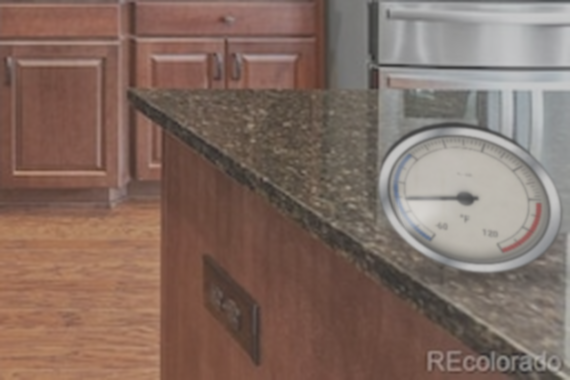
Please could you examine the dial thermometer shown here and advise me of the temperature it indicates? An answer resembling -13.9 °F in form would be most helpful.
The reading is -30 °F
